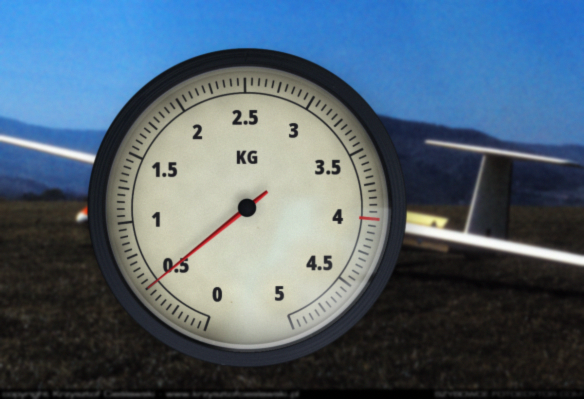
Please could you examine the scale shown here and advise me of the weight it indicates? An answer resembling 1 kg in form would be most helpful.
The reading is 0.5 kg
